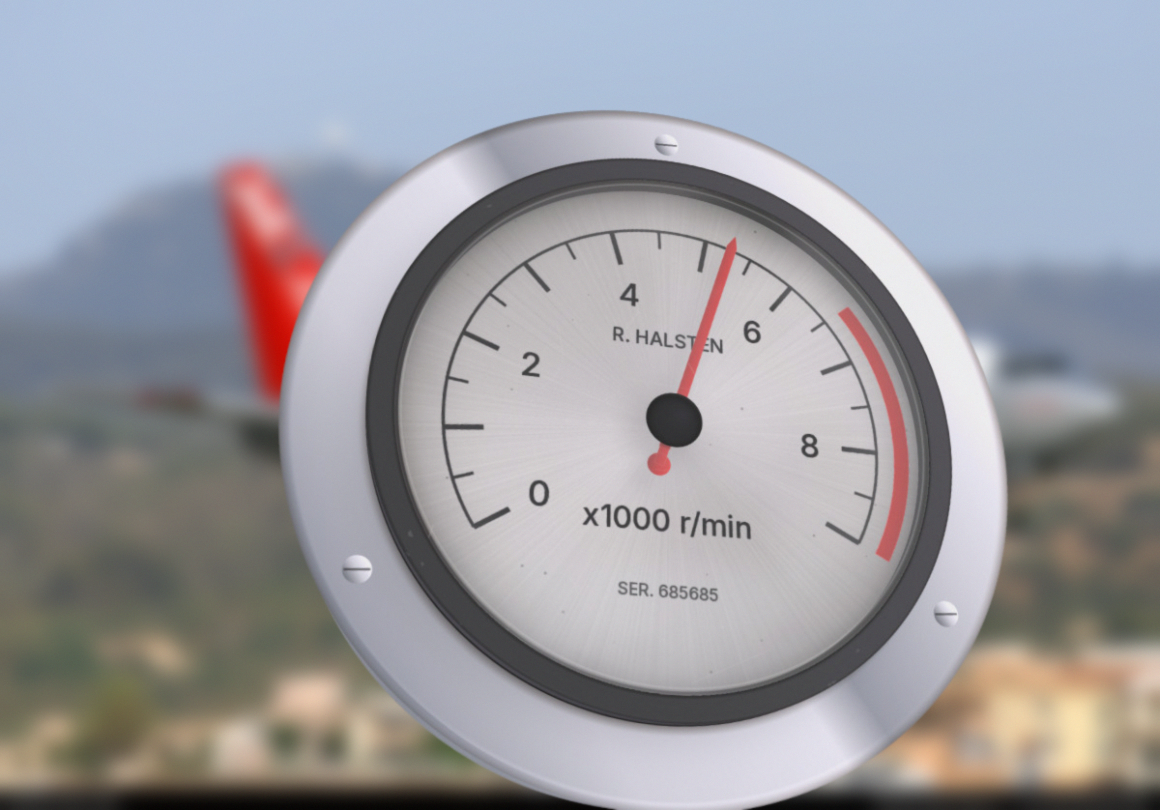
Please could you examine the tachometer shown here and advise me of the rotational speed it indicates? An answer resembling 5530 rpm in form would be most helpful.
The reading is 5250 rpm
